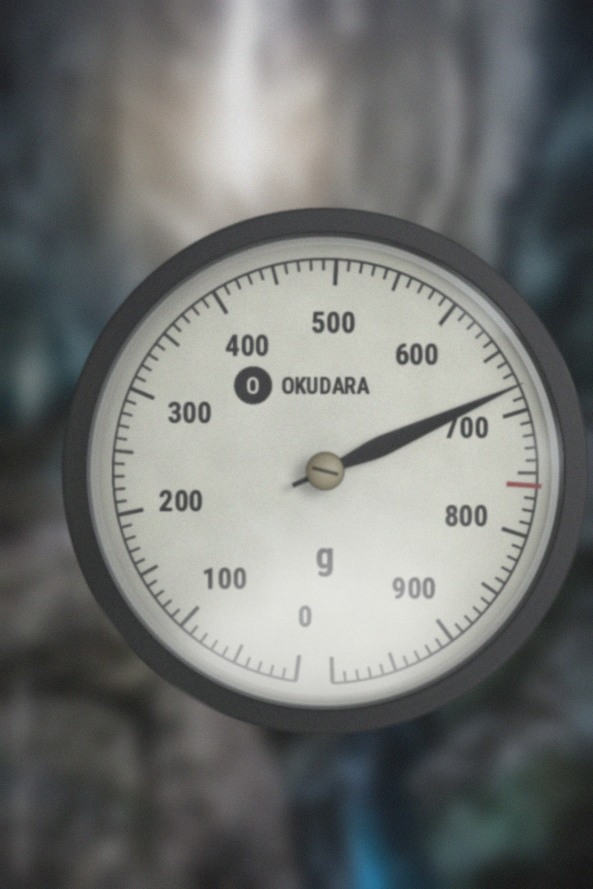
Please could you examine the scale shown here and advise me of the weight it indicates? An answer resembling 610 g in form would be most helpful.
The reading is 680 g
